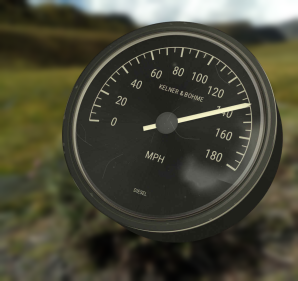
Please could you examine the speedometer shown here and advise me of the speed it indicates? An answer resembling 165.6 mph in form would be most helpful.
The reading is 140 mph
